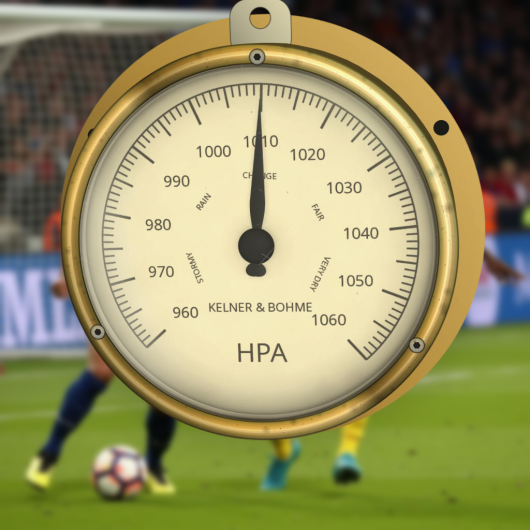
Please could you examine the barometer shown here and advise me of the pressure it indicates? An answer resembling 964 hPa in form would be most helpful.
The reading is 1010 hPa
